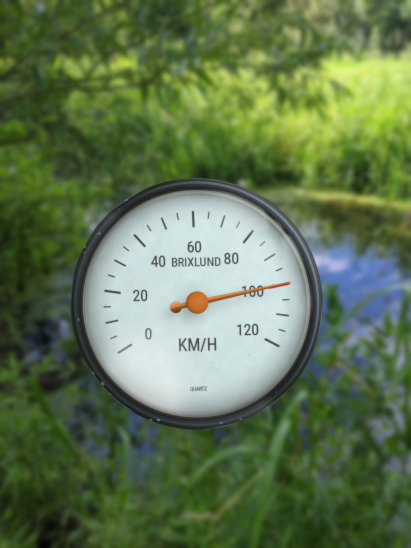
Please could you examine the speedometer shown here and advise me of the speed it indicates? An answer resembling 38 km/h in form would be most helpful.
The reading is 100 km/h
